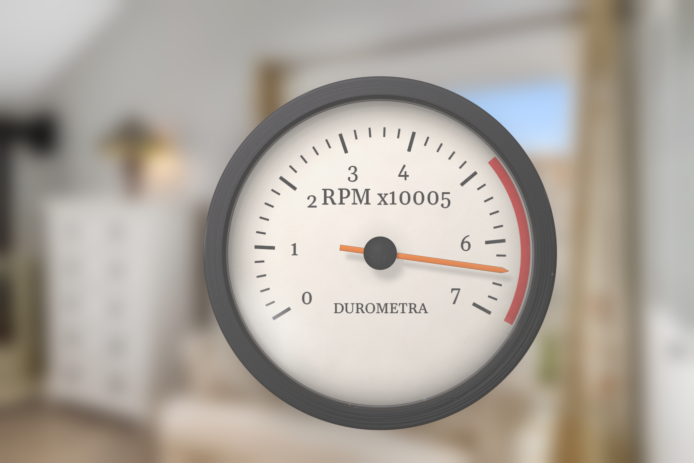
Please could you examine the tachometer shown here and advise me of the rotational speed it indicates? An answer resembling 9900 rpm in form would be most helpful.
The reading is 6400 rpm
